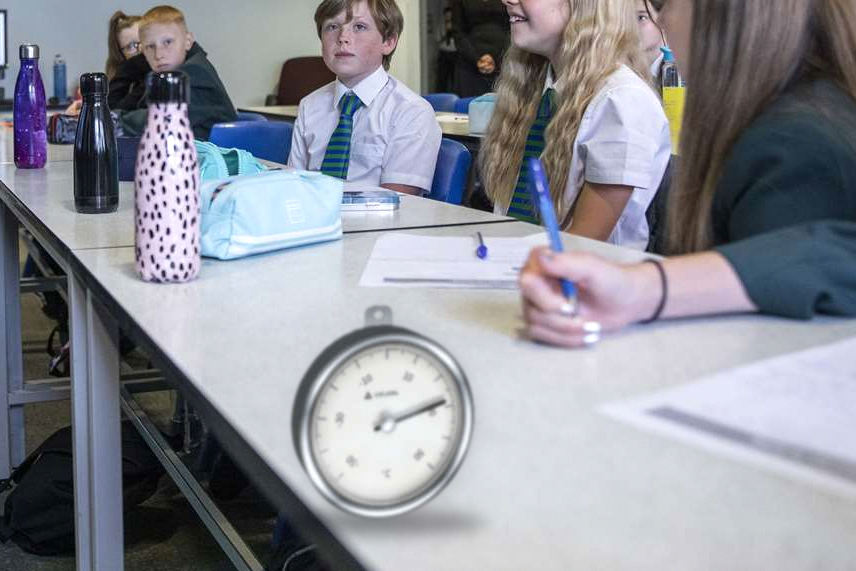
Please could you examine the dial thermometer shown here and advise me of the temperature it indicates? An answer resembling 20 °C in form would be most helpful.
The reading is 27.5 °C
